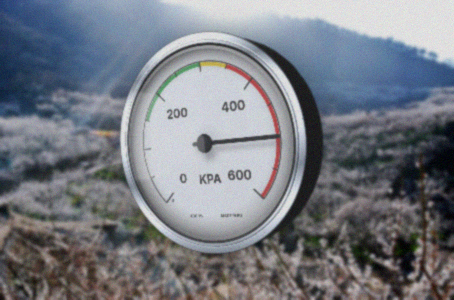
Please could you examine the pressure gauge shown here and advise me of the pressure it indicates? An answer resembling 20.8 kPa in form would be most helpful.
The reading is 500 kPa
